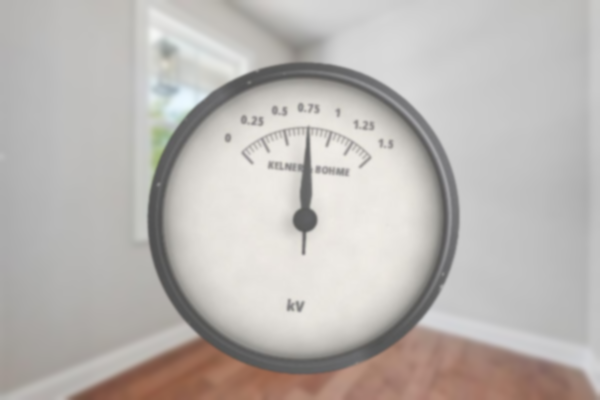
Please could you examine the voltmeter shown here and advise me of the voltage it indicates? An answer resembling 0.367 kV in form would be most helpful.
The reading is 0.75 kV
